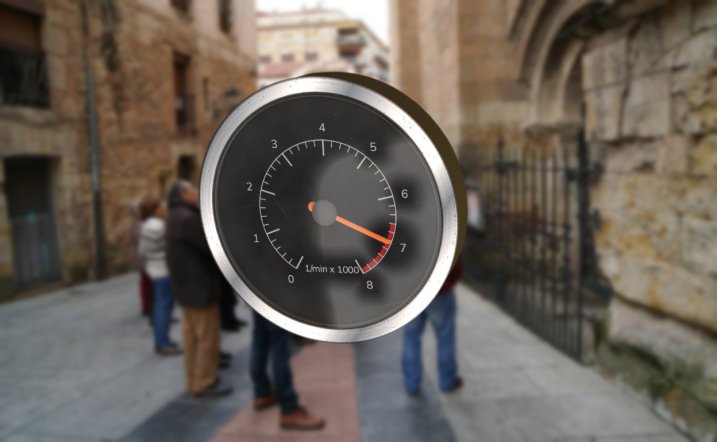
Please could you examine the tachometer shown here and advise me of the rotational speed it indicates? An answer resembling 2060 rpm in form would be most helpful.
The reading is 7000 rpm
